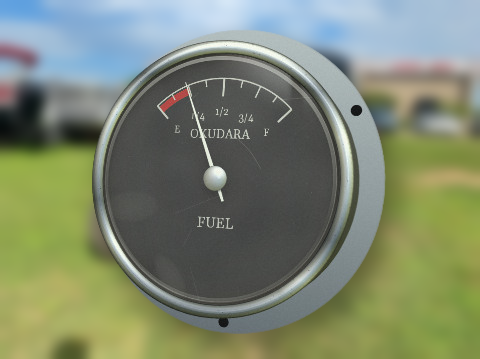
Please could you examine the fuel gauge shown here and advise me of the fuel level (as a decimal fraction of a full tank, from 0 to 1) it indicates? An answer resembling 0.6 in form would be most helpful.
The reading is 0.25
